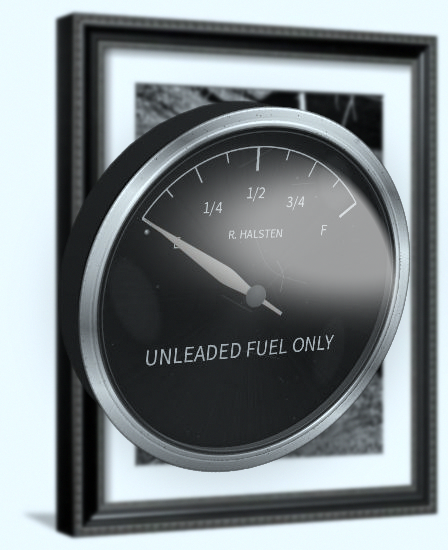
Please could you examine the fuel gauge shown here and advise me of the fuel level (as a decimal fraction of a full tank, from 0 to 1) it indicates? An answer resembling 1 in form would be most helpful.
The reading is 0
